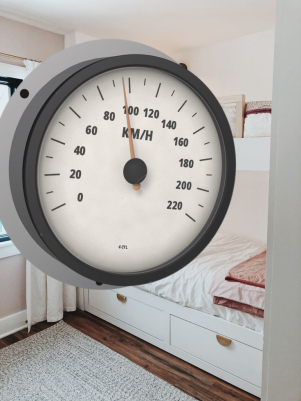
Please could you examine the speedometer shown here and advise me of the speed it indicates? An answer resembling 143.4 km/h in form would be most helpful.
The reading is 95 km/h
